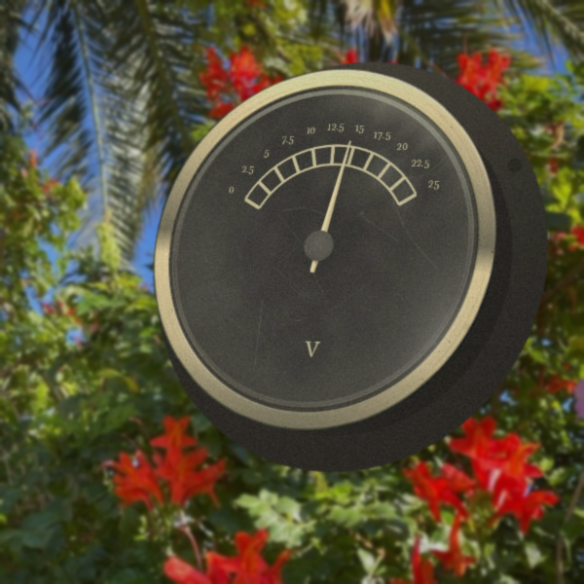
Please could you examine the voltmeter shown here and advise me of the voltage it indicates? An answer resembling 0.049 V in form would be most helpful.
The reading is 15 V
